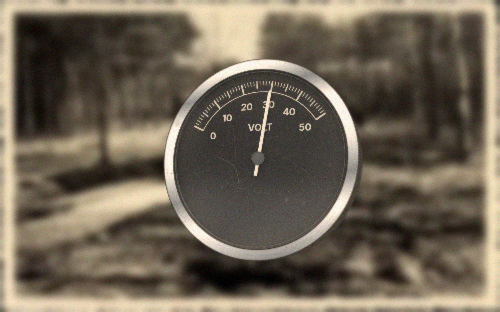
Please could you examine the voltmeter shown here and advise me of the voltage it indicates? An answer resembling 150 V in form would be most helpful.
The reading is 30 V
